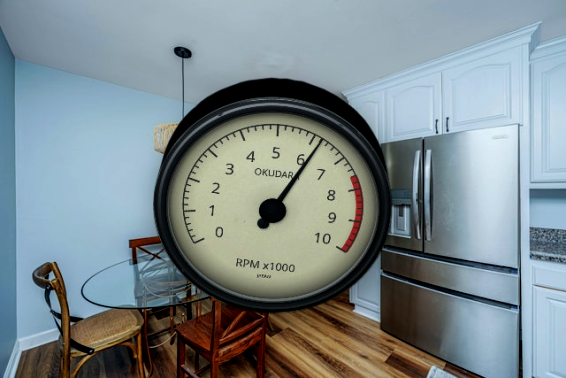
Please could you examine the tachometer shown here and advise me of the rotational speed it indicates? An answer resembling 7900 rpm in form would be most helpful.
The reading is 6200 rpm
